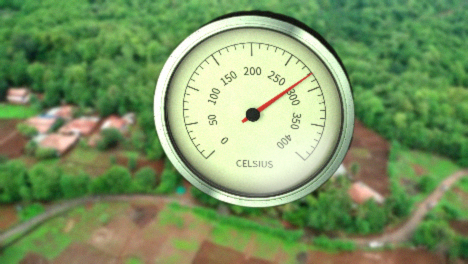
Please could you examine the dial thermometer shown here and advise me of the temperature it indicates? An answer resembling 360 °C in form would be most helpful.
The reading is 280 °C
